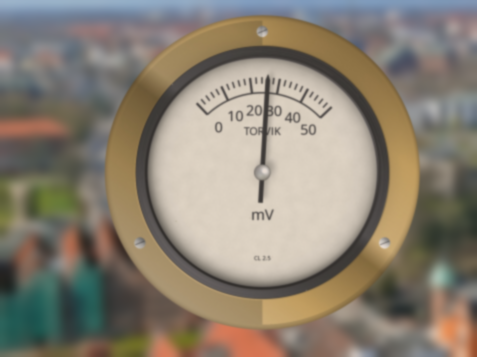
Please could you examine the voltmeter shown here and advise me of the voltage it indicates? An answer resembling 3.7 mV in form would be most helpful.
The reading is 26 mV
